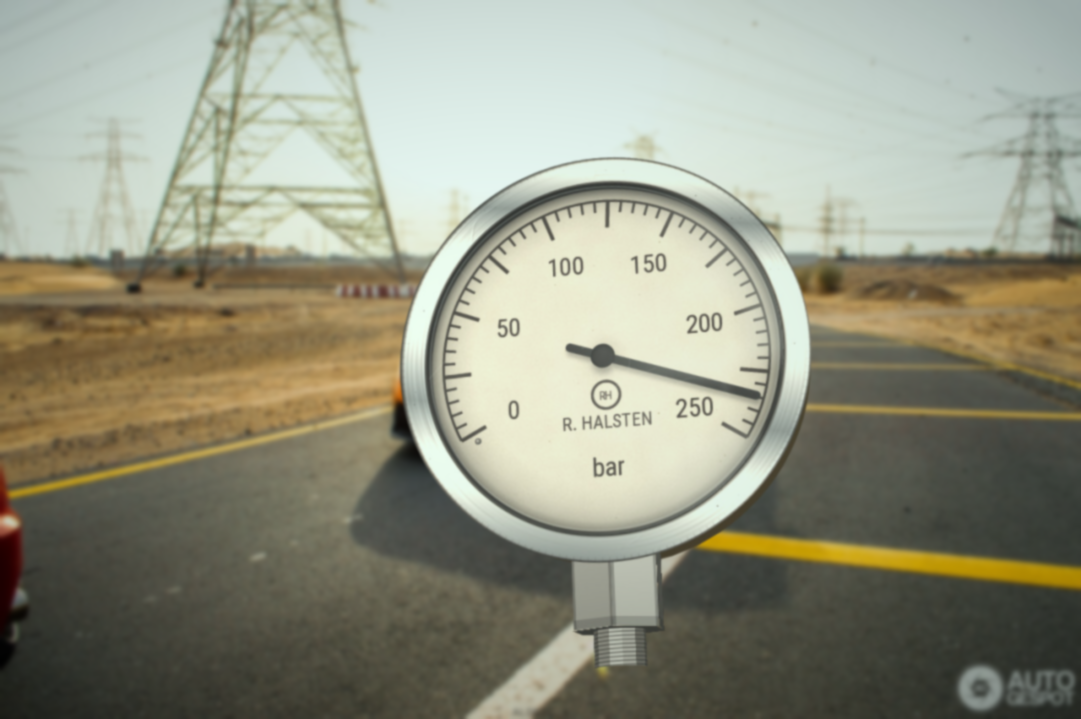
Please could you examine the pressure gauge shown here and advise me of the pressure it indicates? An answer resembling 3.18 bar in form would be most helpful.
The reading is 235 bar
